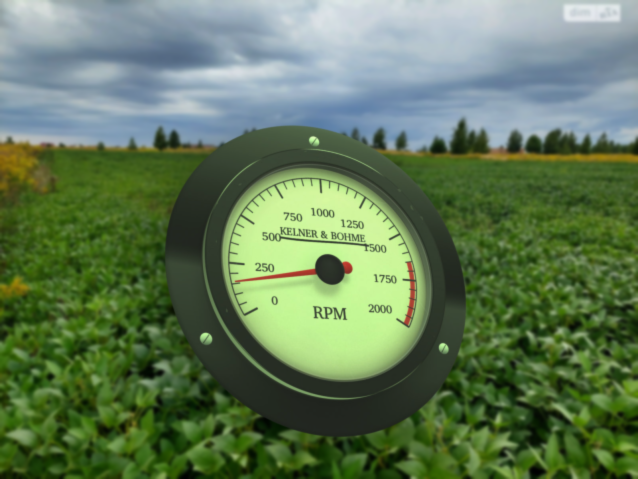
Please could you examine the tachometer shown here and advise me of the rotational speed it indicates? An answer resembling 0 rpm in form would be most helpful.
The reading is 150 rpm
